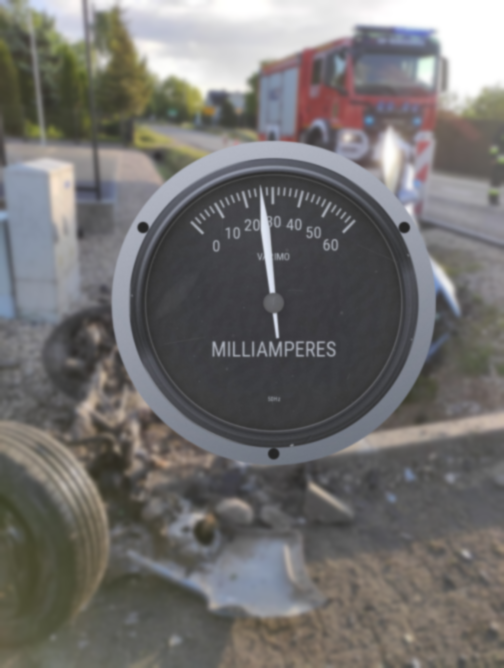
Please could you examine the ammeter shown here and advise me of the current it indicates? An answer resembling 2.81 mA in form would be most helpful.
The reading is 26 mA
